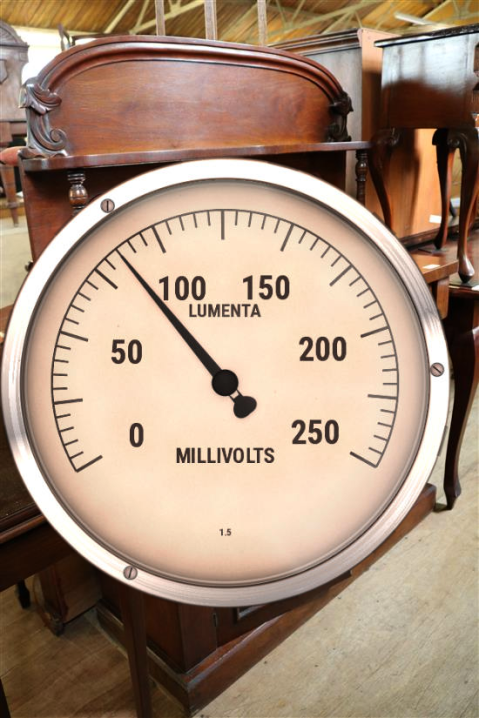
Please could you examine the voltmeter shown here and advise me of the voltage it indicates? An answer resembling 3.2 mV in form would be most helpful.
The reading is 85 mV
